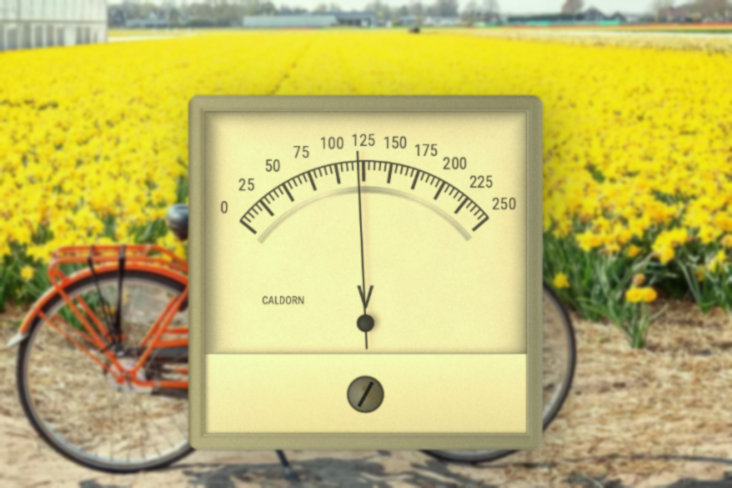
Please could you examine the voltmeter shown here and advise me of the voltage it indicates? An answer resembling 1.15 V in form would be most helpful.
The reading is 120 V
